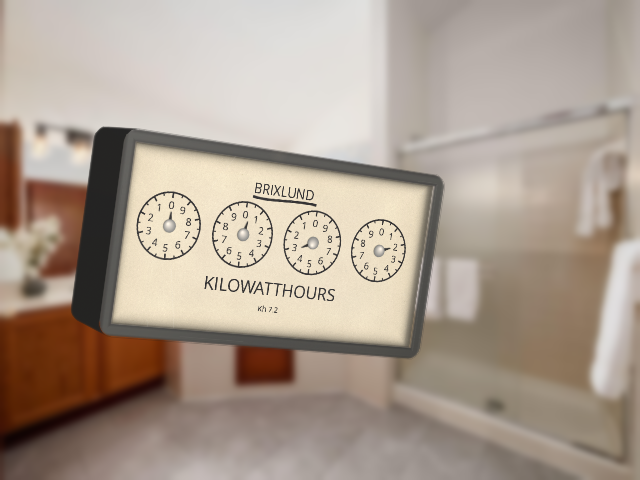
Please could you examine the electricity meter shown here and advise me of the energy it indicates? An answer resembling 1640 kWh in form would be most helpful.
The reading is 32 kWh
